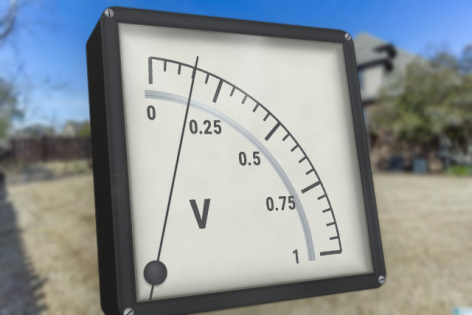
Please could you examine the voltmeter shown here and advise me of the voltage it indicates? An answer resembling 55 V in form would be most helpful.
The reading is 0.15 V
